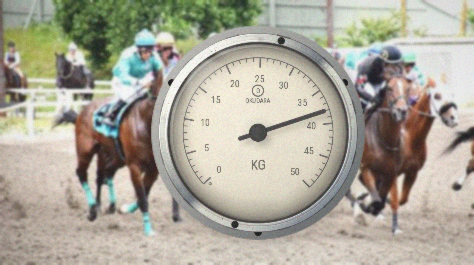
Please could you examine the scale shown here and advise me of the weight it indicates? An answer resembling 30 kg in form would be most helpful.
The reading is 38 kg
